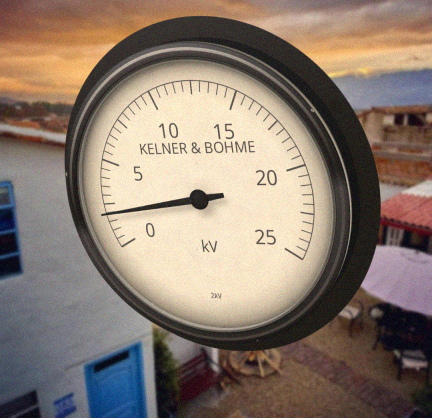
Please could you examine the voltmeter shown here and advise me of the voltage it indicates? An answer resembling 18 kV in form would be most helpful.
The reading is 2 kV
